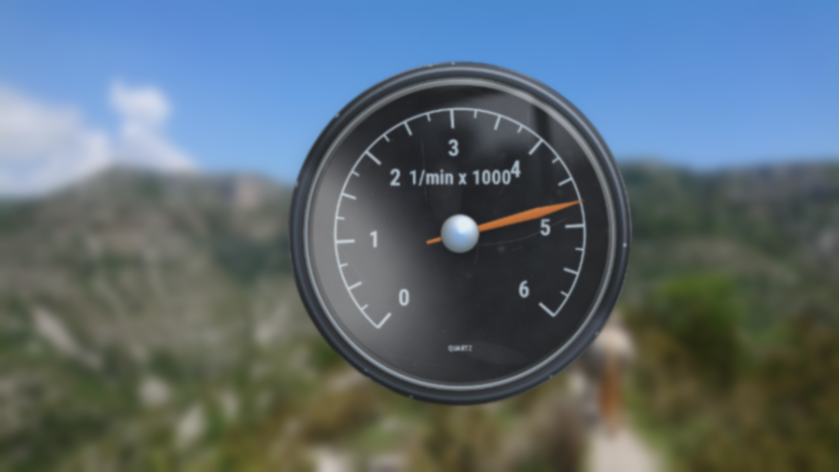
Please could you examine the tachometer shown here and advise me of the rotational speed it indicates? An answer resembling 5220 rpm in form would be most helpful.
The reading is 4750 rpm
